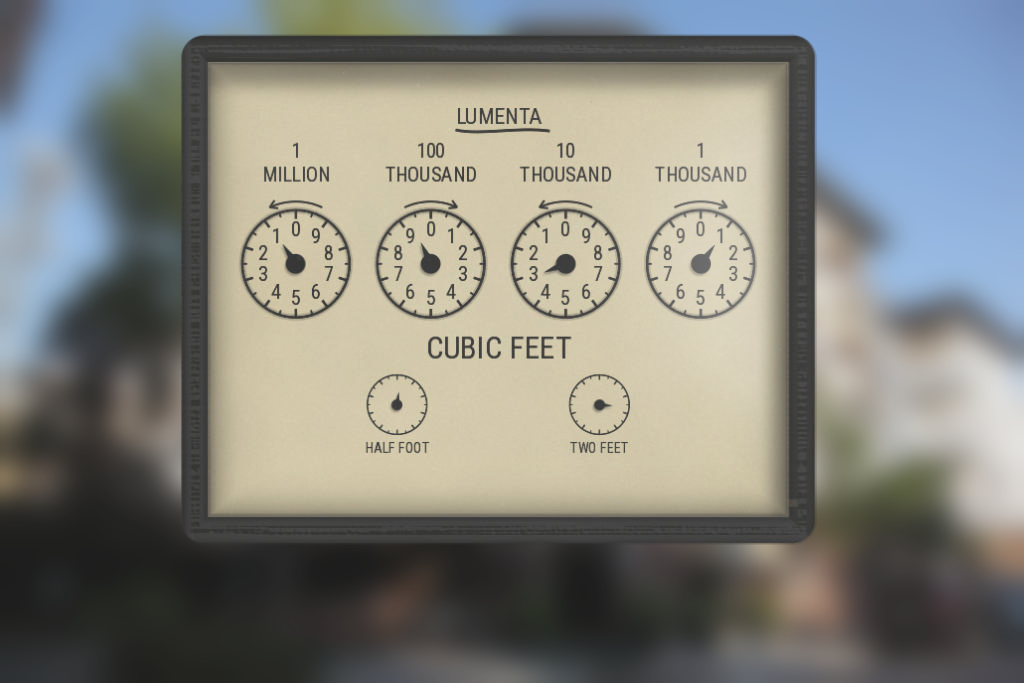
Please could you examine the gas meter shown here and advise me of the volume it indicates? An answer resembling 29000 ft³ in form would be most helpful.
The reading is 93100 ft³
